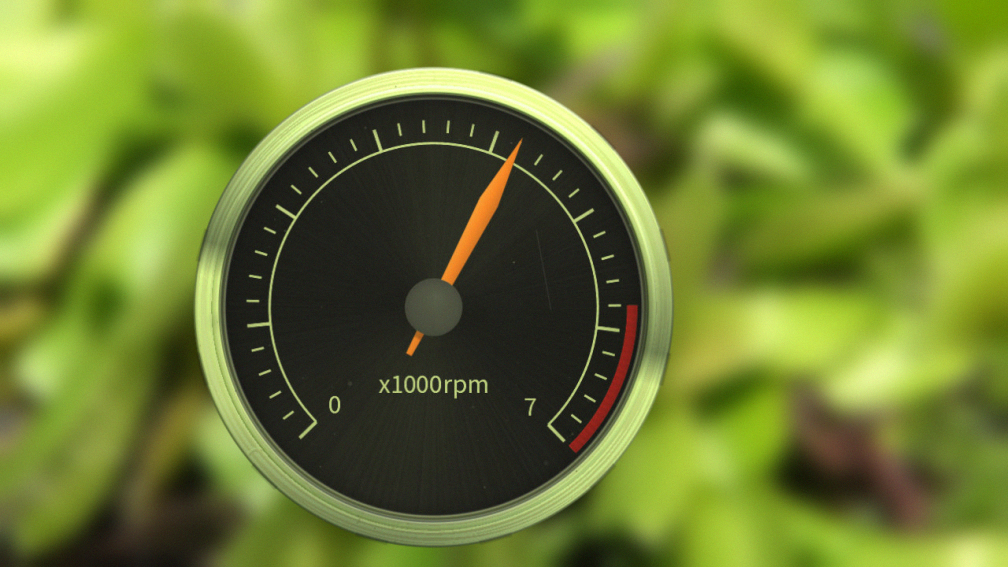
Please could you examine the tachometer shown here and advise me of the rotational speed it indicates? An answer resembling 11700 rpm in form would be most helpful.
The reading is 4200 rpm
